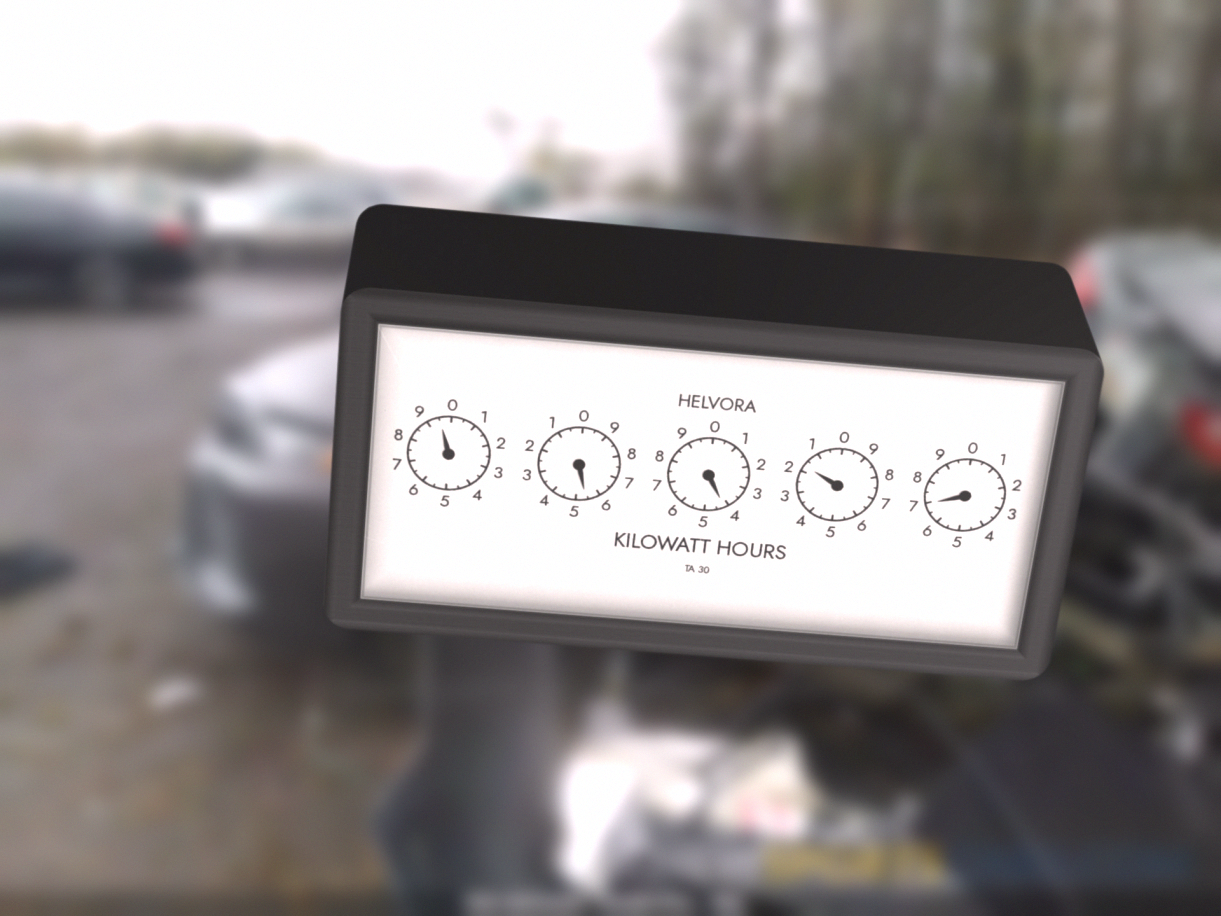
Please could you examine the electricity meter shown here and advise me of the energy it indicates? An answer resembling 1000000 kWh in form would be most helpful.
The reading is 95417 kWh
